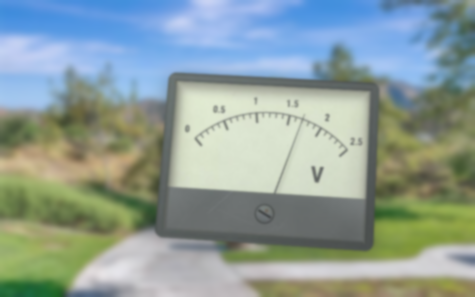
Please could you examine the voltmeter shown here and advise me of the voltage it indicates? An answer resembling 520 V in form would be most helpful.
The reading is 1.7 V
